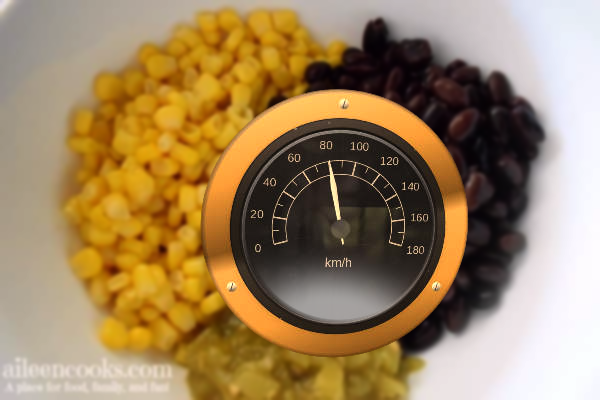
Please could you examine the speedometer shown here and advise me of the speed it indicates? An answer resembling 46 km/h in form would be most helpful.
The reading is 80 km/h
